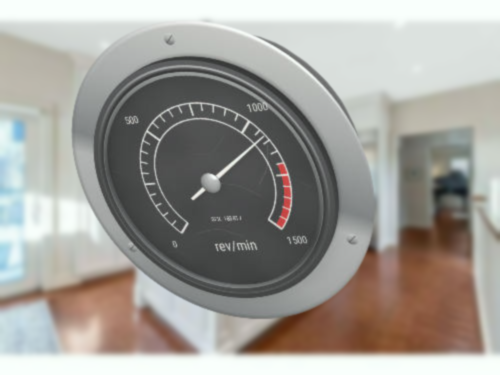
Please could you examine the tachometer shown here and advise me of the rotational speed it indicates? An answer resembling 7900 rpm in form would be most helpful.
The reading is 1075 rpm
